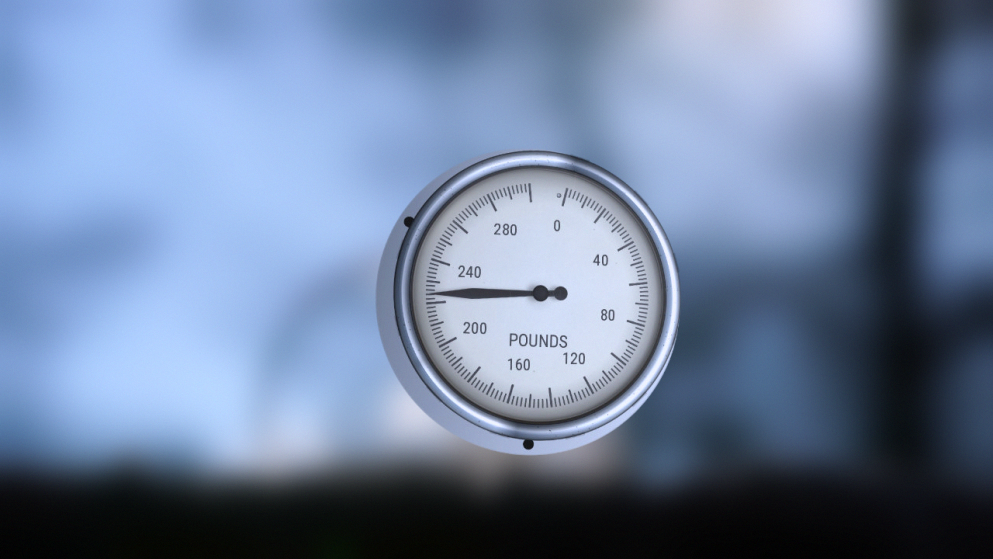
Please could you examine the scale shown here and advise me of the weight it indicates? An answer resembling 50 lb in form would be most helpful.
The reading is 224 lb
